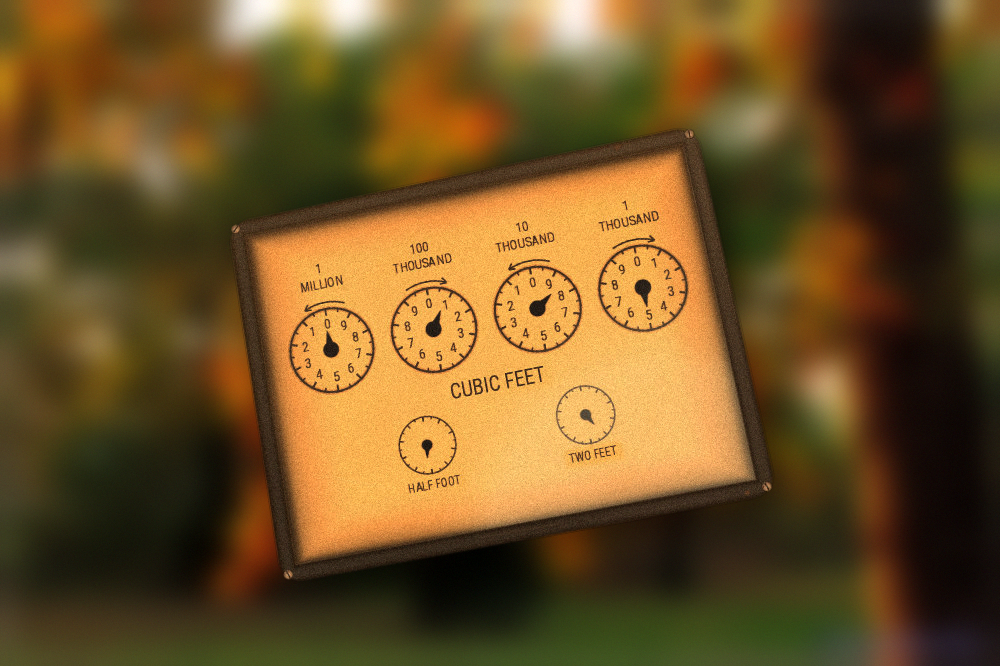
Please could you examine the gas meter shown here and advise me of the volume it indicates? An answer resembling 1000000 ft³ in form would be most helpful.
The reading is 8500 ft³
